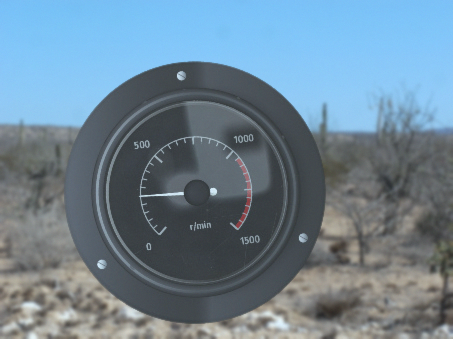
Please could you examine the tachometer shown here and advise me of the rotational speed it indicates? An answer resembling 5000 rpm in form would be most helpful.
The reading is 250 rpm
